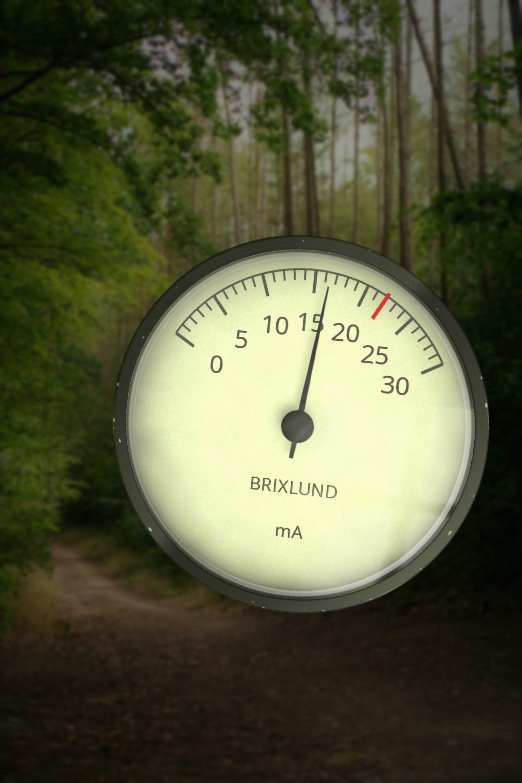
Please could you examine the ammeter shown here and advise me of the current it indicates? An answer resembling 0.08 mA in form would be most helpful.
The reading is 16.5 mA
